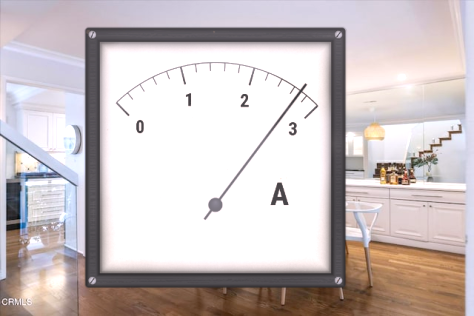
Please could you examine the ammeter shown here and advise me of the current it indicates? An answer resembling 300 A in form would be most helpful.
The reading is 2.7 A
